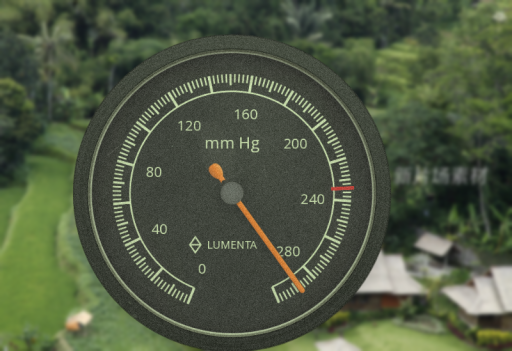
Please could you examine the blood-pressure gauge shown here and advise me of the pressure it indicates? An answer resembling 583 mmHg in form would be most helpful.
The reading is 288 mmHg
